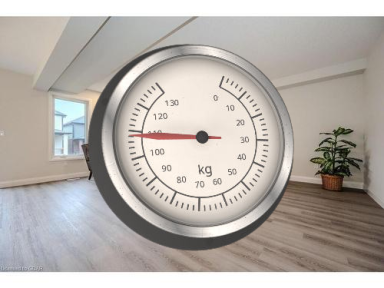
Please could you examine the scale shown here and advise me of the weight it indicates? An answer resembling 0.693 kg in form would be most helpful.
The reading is 108 kg
